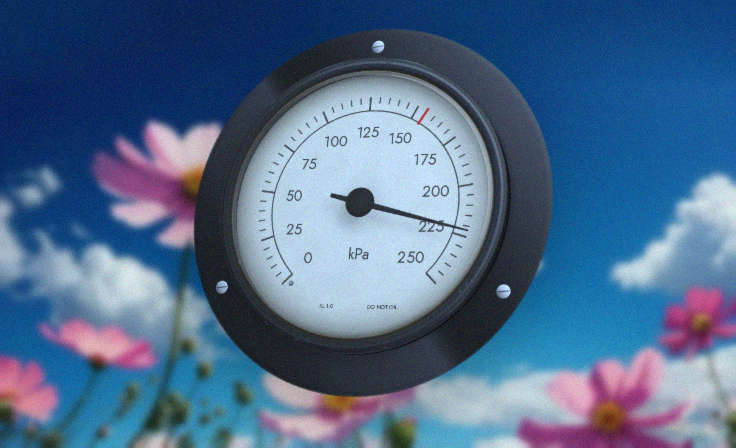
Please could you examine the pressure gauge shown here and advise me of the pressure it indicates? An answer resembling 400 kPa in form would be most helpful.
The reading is 222.5 kPa
